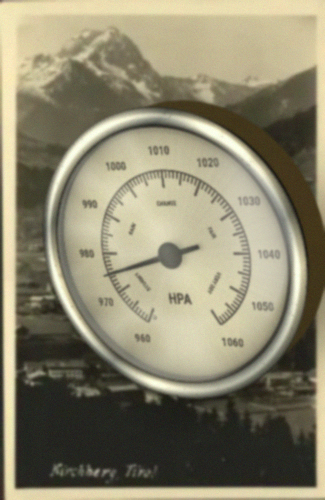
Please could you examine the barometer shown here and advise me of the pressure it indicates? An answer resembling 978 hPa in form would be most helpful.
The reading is 975 hPa
